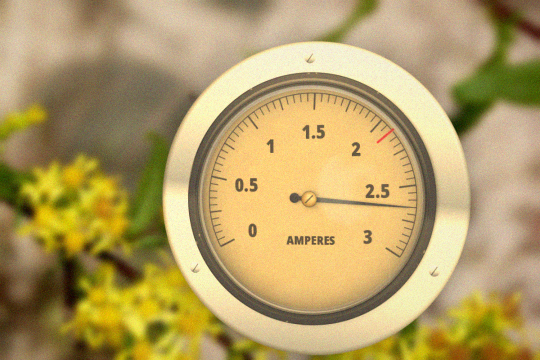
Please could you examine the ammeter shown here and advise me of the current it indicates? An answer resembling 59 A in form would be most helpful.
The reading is 2.65 A
